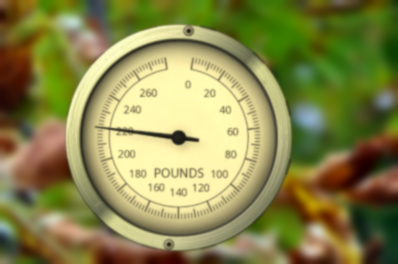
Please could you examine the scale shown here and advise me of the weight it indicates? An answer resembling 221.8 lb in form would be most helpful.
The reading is 220 lb
